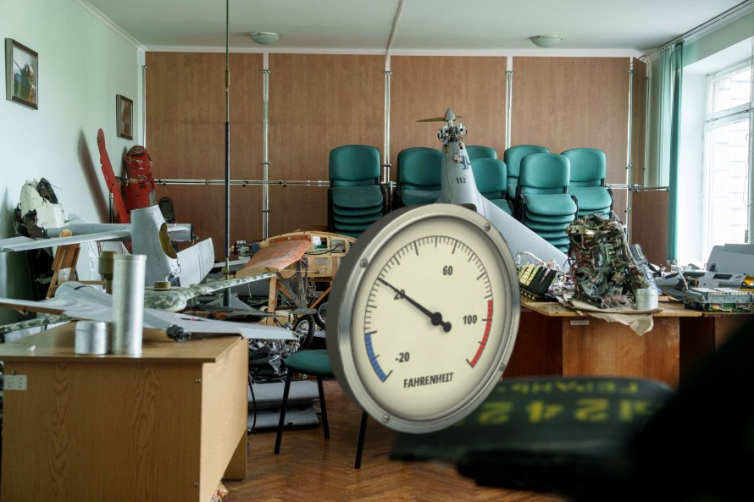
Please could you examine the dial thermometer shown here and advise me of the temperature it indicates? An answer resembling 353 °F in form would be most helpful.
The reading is 20 °F
